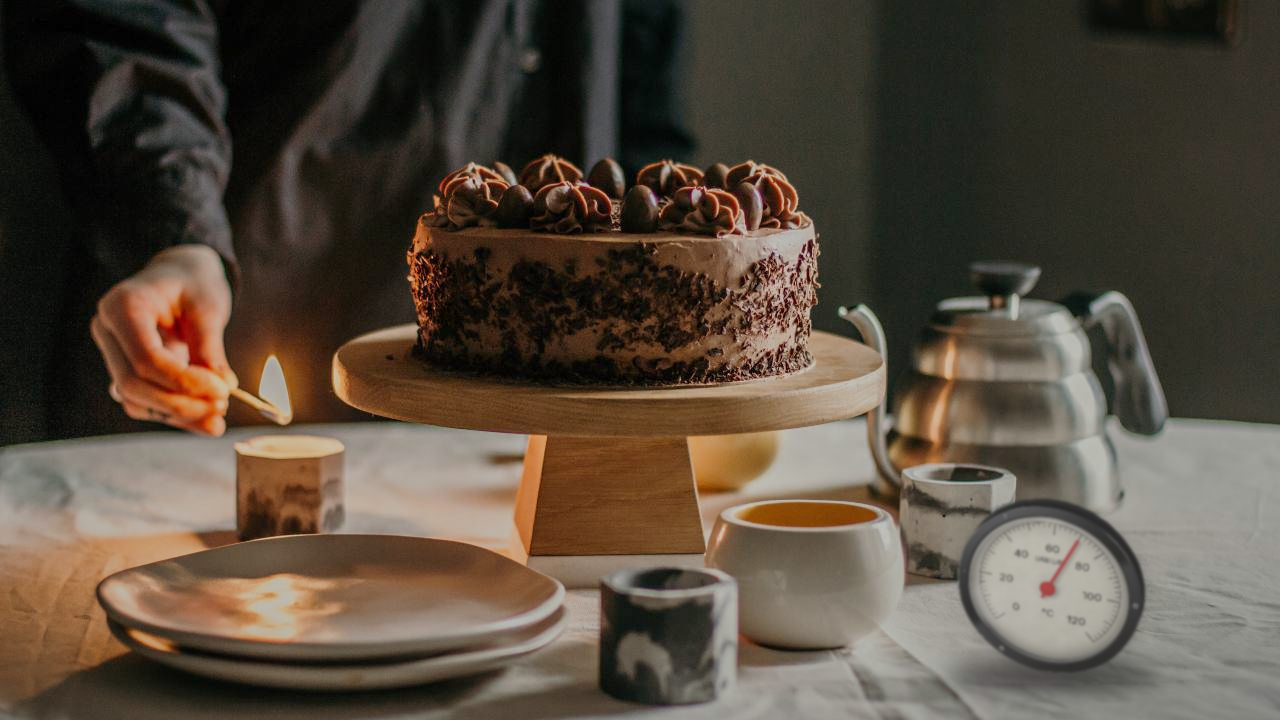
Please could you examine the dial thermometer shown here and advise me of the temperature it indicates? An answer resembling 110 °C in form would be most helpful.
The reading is 70 °C
